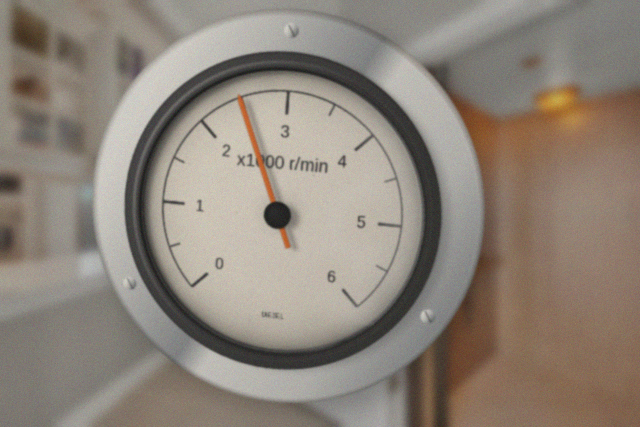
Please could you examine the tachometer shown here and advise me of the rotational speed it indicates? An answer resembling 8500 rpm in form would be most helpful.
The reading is 2500 rpm
